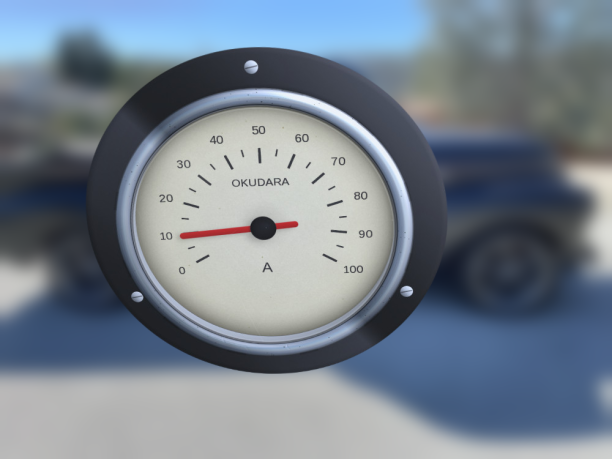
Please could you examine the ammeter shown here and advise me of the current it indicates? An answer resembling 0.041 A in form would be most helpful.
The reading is 10 A
